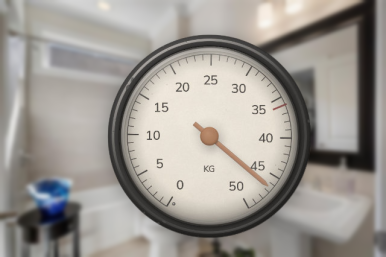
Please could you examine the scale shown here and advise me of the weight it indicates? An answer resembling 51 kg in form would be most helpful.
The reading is 46.5 kg
